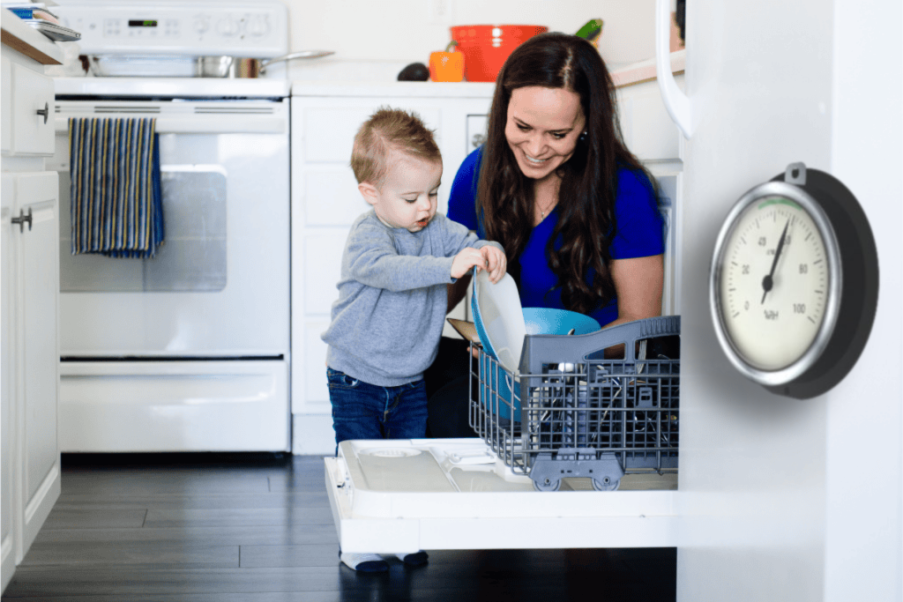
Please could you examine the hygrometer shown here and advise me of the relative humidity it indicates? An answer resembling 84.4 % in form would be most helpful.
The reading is 60 %
